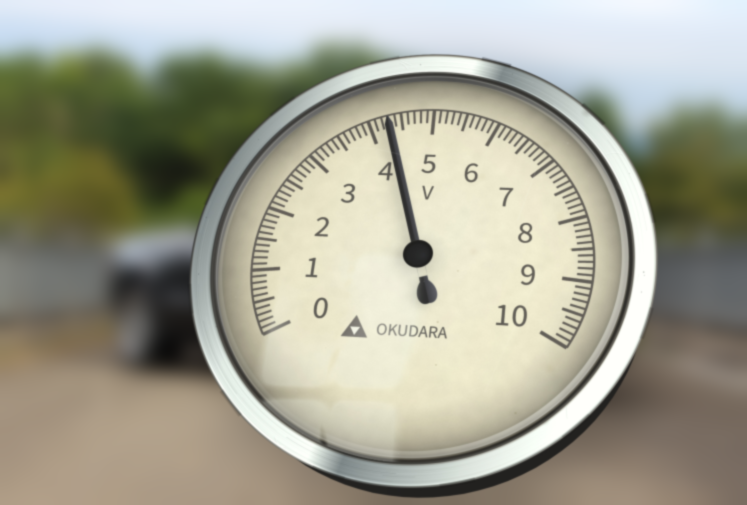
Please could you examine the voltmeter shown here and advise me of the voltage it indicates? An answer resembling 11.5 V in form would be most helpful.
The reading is 4.3 V
